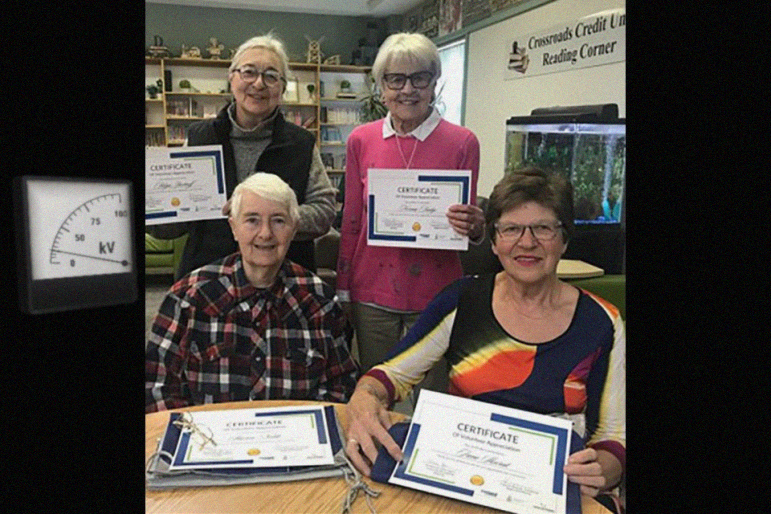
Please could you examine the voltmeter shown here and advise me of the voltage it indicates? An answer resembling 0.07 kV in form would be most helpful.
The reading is 25 kV
